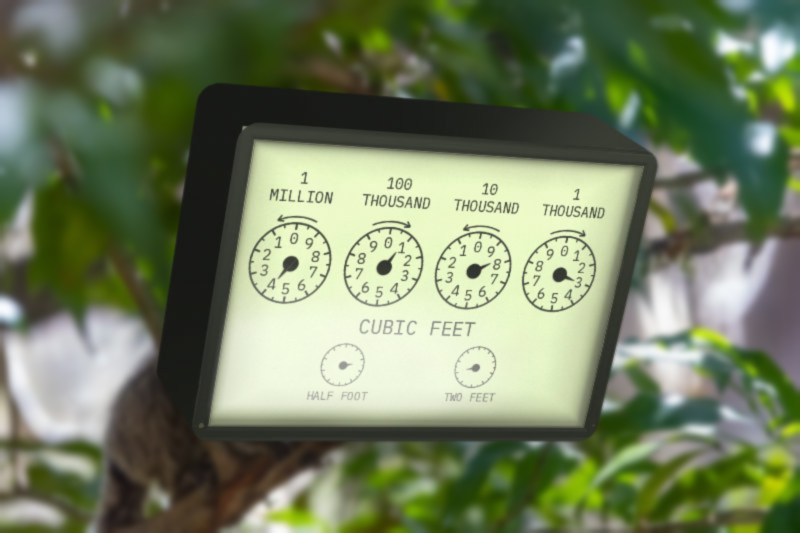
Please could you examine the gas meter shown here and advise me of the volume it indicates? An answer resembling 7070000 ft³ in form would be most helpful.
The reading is 408300 ft³
